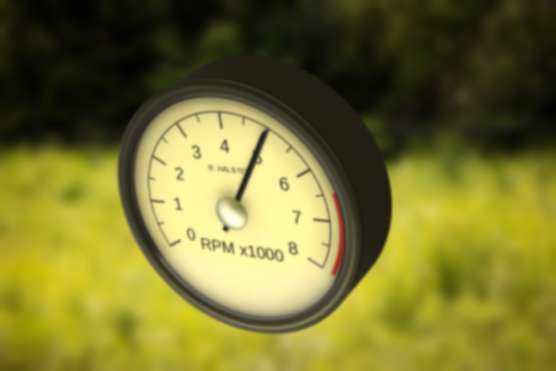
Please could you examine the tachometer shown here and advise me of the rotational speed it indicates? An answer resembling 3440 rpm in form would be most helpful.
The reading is 5000 rpm
